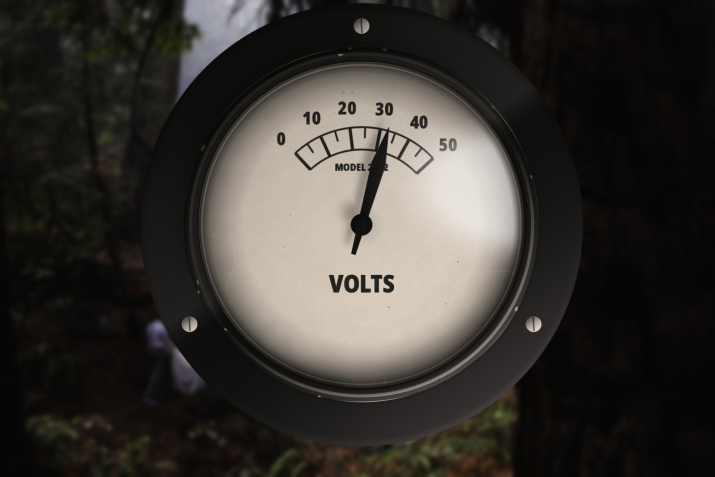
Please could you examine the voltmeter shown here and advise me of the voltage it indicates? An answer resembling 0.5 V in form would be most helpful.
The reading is 32.5 V
